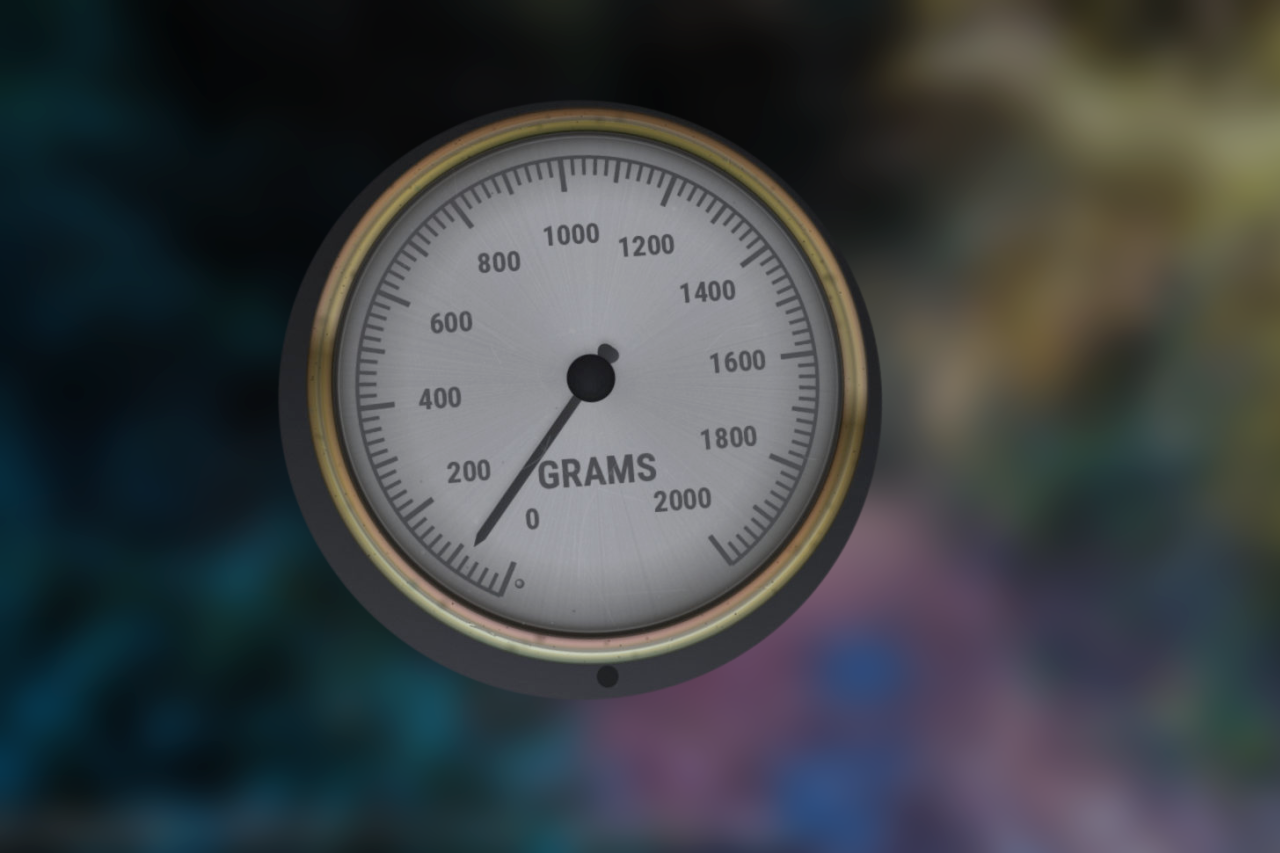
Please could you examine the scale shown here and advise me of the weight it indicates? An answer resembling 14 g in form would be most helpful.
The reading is 80 g
